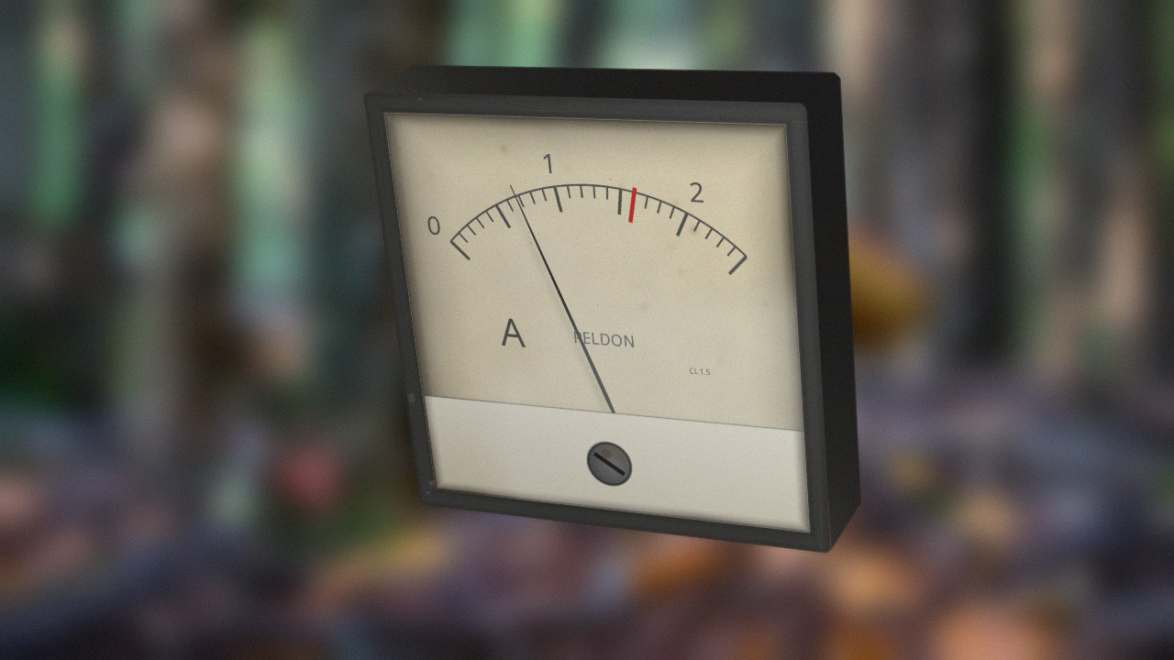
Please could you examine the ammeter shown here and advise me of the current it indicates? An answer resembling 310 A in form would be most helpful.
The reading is 0.7 A
